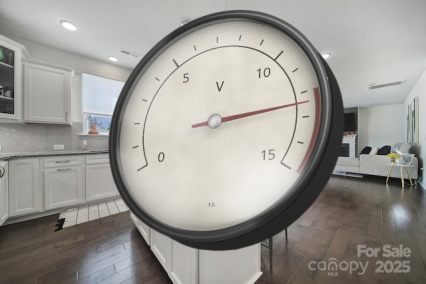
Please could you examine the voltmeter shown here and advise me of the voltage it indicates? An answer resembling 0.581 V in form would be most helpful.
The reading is 12.5 V
